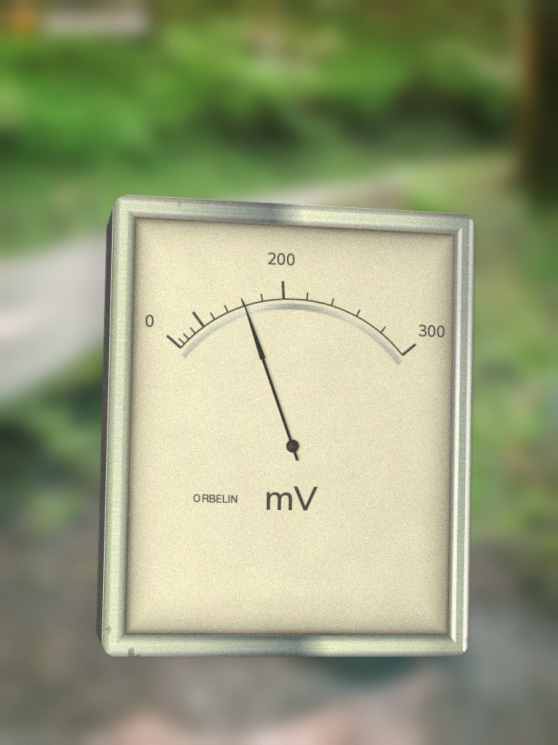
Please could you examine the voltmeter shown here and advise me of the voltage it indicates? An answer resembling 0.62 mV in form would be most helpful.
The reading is 160 mV
